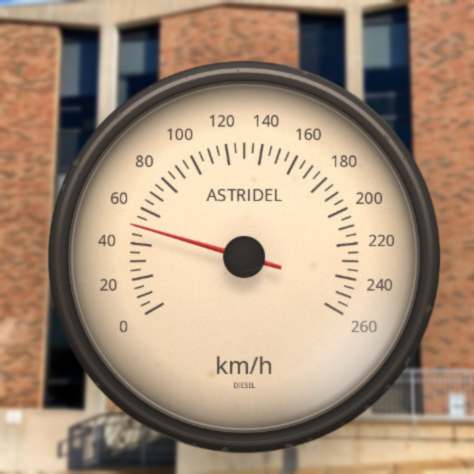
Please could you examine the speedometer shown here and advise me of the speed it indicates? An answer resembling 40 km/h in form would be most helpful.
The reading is 50 km/h
